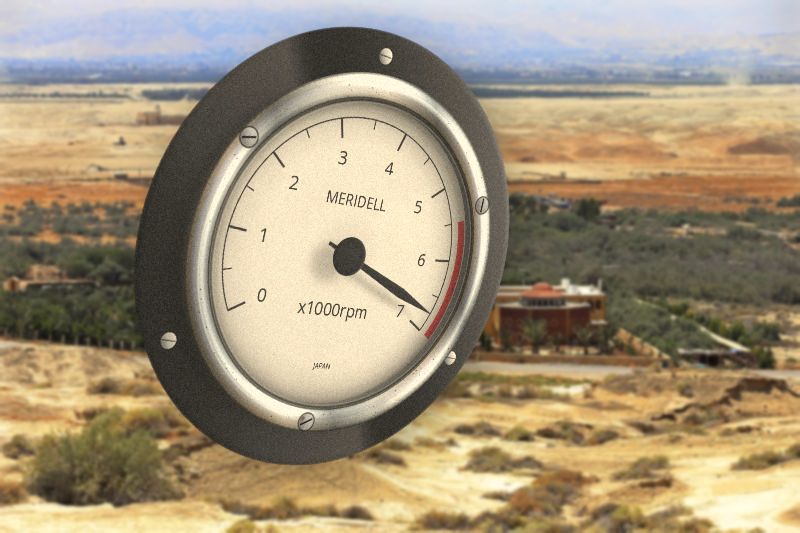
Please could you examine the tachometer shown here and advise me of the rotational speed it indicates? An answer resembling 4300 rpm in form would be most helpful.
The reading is 6750 rpm
